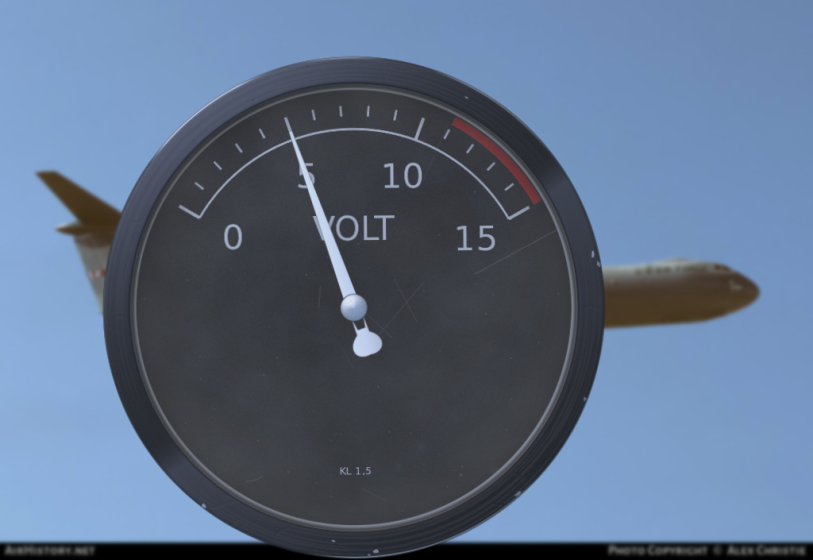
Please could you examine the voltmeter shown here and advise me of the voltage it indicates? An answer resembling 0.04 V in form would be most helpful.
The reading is 5 V
